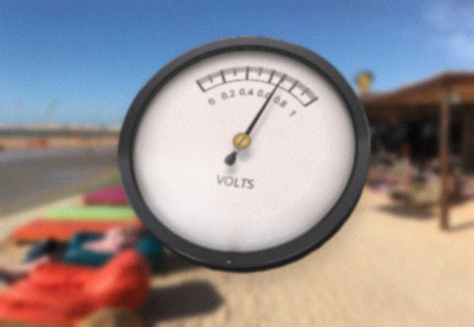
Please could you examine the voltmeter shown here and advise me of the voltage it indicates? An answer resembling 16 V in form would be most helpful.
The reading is 0.7 V
